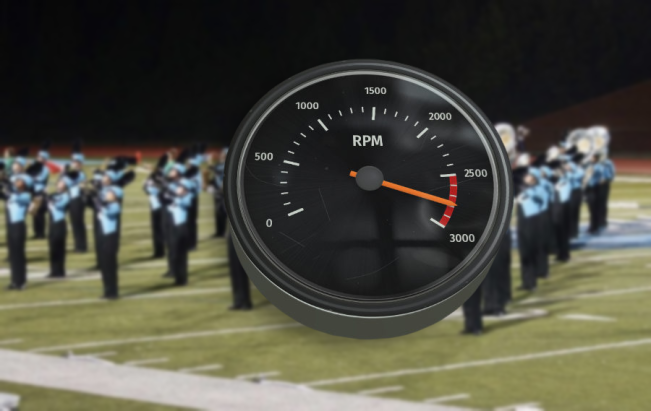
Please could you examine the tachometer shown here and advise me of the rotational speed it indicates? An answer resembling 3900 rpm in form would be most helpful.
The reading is 2800 rpm
